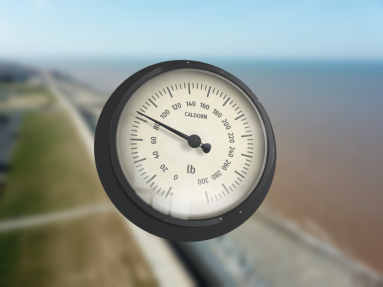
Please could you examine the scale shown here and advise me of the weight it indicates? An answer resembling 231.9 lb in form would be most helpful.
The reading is 84 lb
